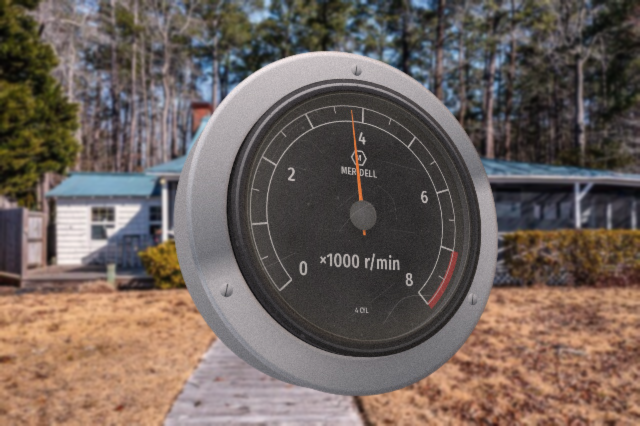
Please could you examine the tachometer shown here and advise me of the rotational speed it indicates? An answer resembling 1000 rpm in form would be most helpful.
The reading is 3750 rpm
